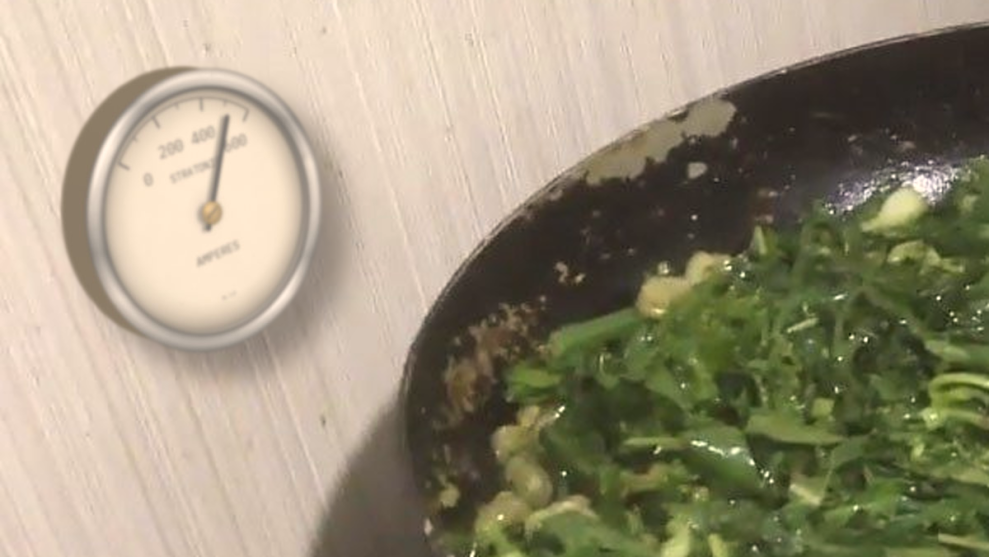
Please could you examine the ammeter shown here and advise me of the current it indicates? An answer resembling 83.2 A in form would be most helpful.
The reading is 500 A
